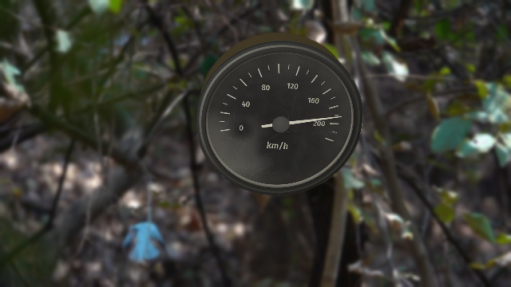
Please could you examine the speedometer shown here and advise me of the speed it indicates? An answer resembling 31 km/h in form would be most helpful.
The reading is 190 km/h
